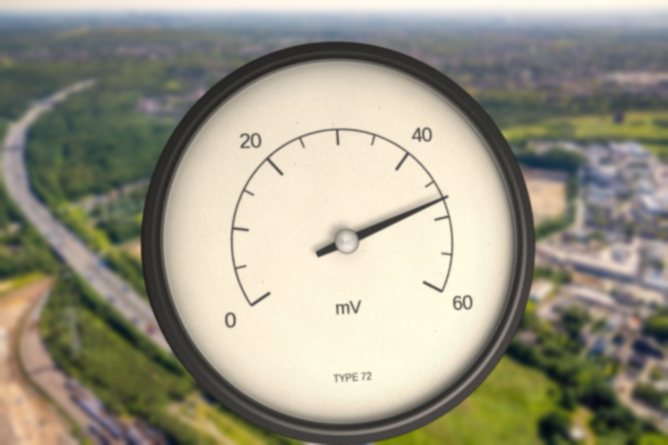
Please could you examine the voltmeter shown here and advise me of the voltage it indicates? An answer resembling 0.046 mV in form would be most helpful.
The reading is 47.5 mV
